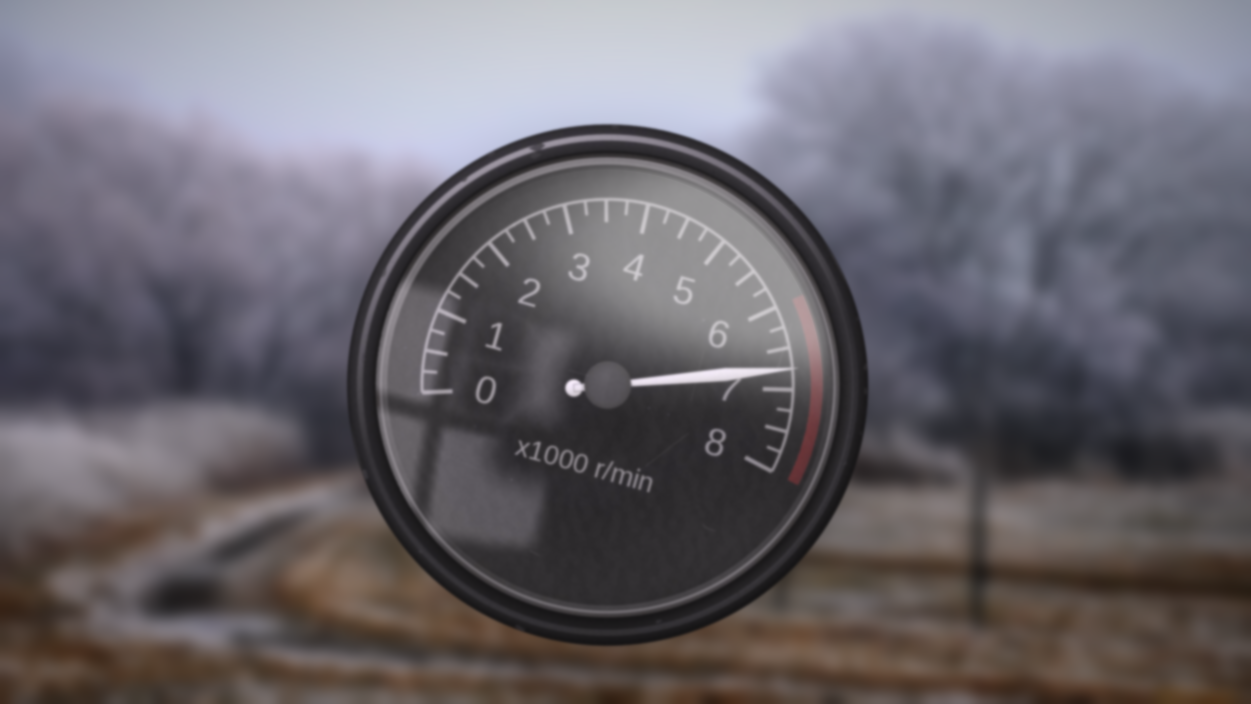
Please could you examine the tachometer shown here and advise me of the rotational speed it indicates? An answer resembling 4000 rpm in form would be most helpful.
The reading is 6750 rpm
